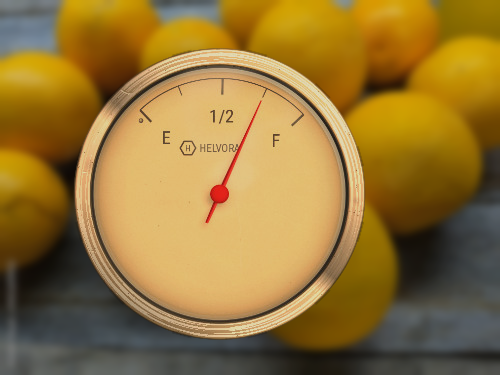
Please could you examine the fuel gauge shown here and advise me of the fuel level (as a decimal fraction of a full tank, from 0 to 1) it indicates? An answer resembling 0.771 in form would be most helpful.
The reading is 0.75
